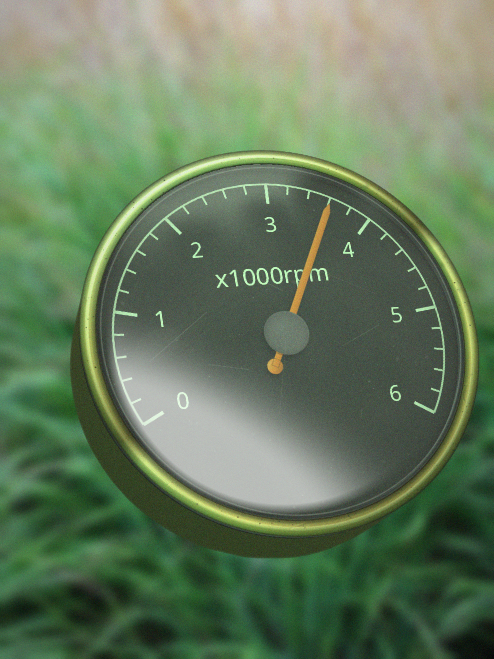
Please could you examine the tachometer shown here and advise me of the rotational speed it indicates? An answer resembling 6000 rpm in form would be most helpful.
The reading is 3600 rpm
